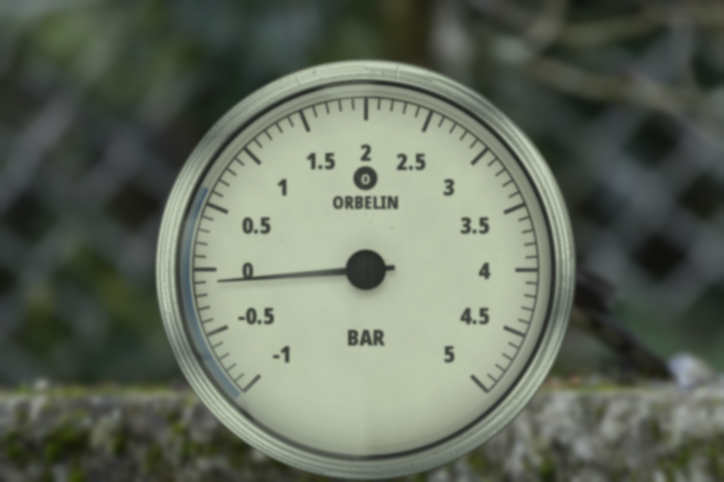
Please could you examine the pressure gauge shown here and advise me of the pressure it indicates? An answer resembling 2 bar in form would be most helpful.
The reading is -0.1 bar
